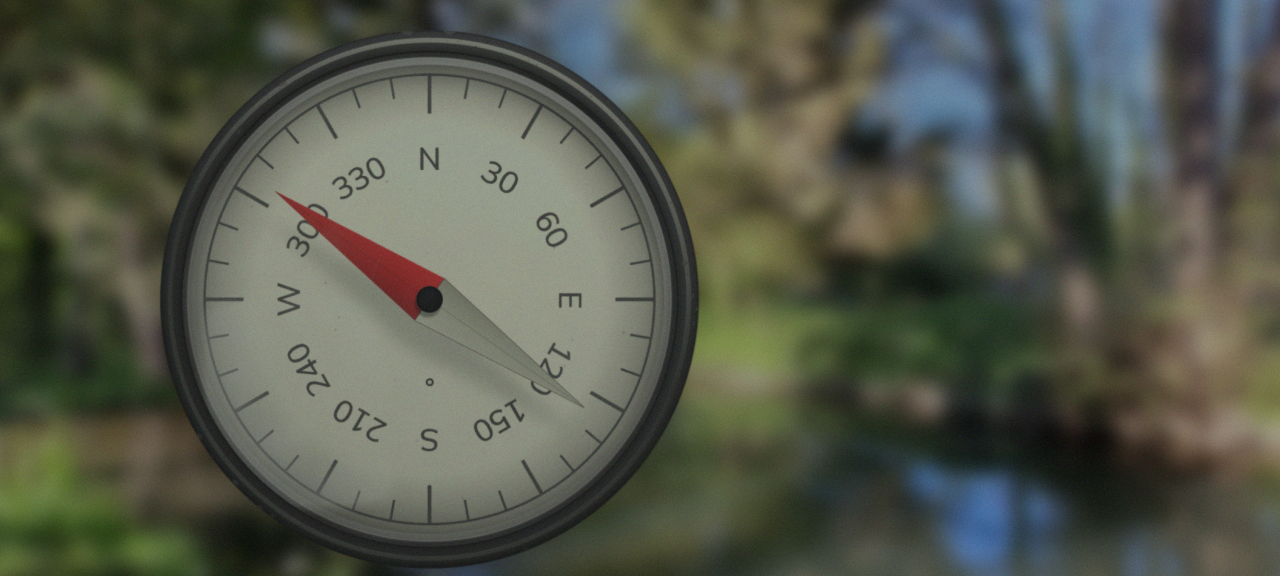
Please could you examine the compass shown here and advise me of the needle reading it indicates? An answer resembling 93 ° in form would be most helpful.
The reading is 305 °
